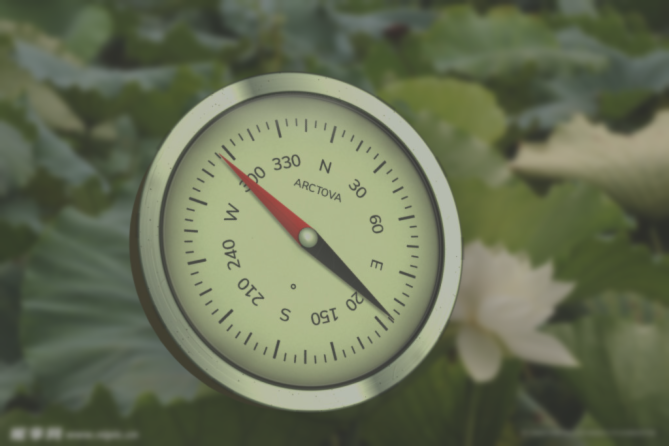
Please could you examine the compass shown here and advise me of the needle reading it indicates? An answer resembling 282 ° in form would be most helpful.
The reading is 295 °
